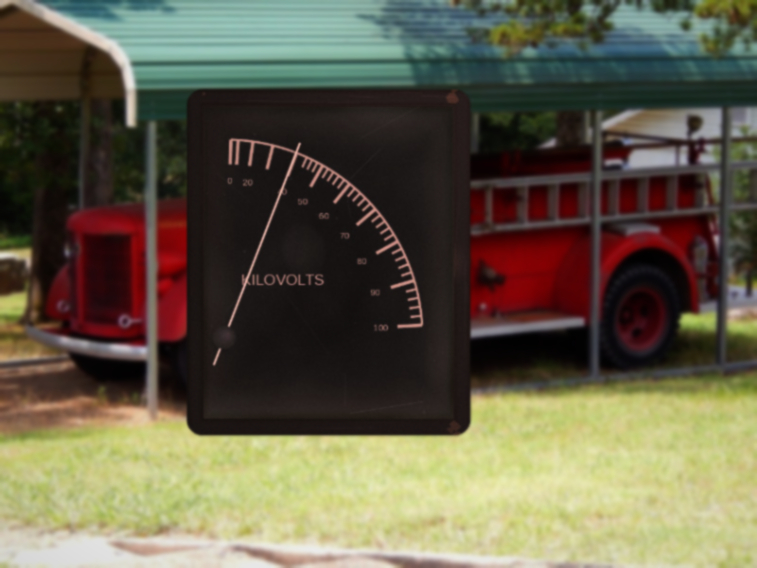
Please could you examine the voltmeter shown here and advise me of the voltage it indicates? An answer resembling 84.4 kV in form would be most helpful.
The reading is 40 kV
